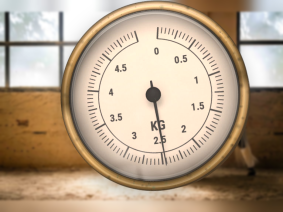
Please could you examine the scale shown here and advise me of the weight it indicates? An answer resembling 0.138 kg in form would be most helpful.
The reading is 2.45 kg
